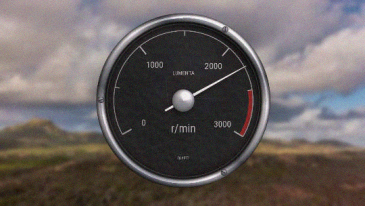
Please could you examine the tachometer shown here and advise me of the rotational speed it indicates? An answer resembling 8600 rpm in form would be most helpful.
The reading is 2250 rpm
